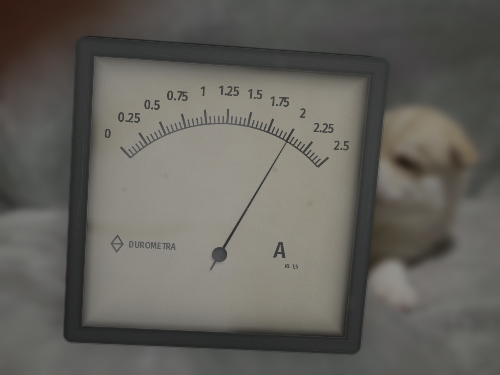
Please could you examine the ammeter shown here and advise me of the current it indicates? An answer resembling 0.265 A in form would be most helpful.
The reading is 2 A
